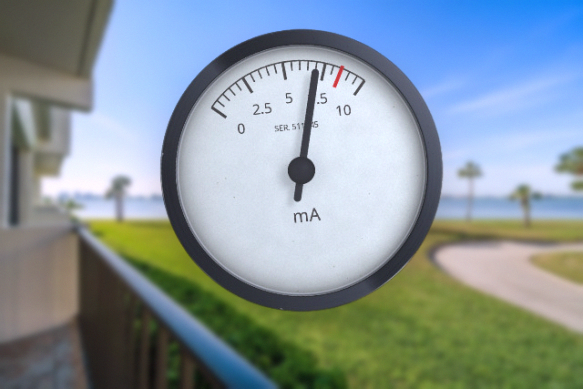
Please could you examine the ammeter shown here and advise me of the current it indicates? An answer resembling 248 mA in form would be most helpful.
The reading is 7 mA
